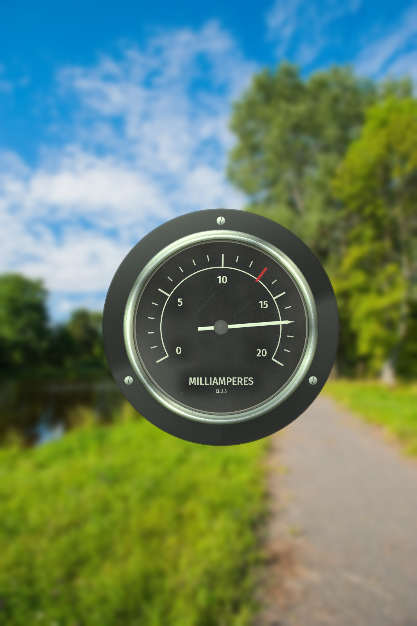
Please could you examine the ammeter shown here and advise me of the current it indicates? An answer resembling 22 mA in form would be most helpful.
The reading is 17 mA
